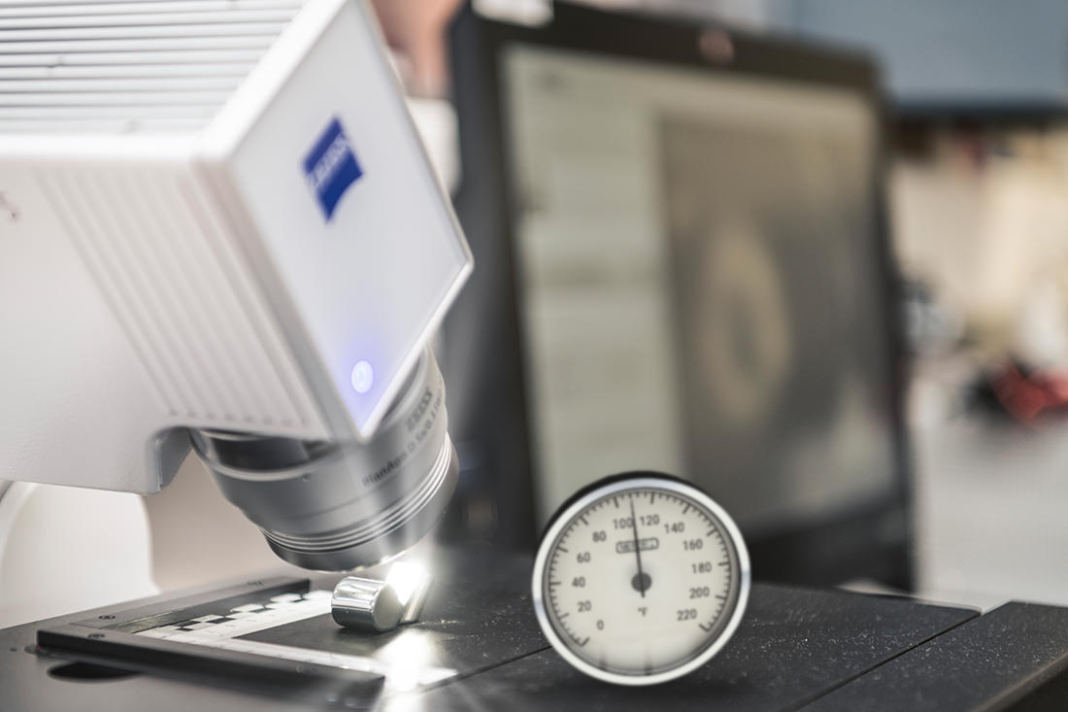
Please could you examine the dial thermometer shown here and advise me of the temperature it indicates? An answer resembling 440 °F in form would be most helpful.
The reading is 108 °F
